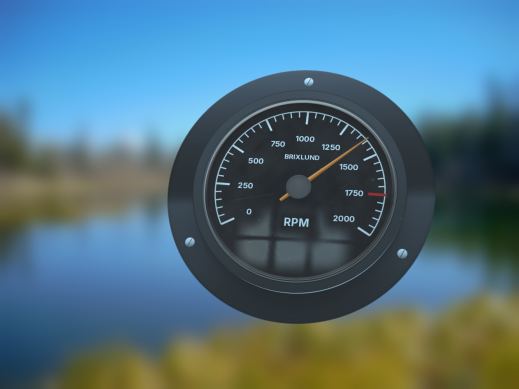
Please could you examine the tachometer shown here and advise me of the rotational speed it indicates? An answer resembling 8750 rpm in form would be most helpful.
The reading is 1400 rpm
